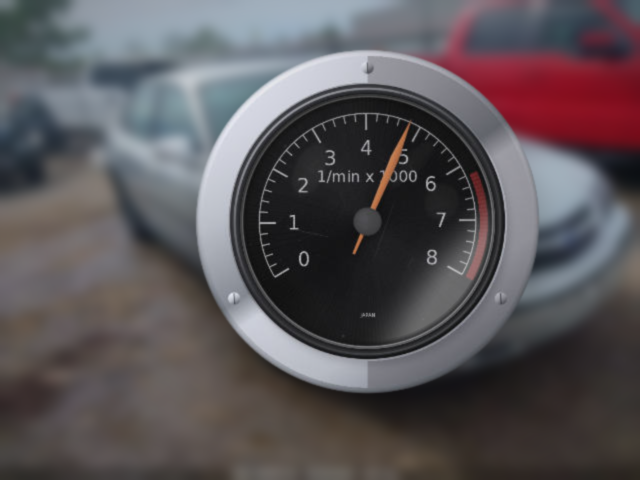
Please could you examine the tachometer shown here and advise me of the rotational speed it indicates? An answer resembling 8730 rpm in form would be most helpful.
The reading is 4800 rpm
